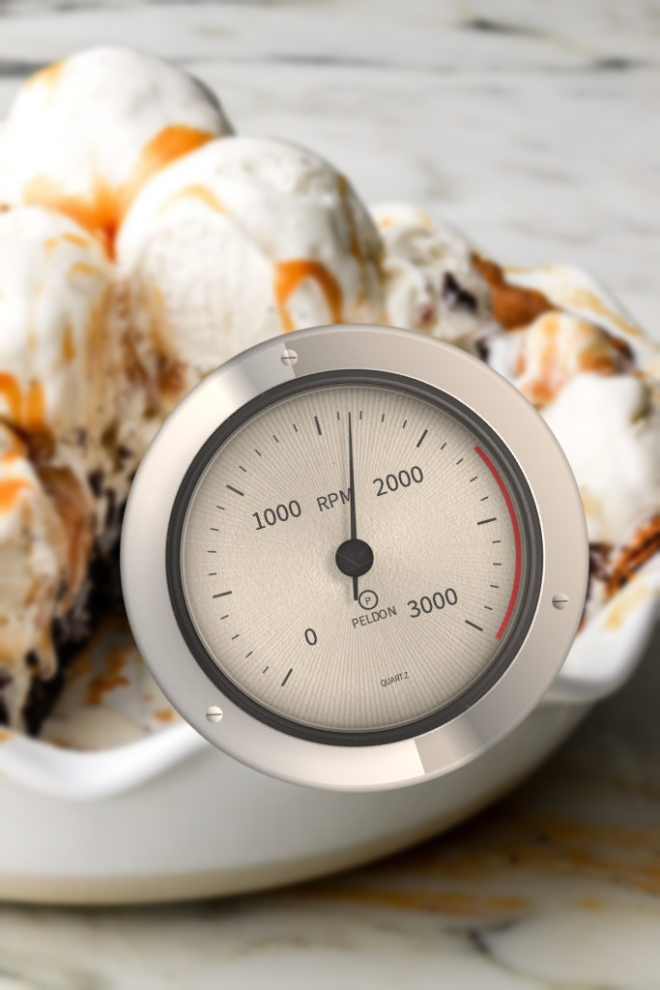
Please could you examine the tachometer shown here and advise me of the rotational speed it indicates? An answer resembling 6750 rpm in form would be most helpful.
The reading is 1650 rpm
